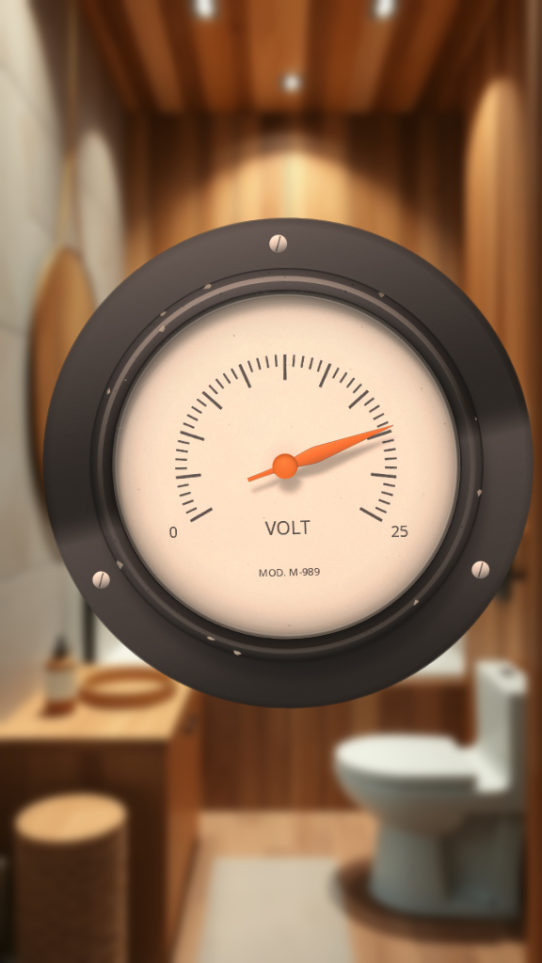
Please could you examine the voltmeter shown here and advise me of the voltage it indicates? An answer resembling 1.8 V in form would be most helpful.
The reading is 19.75 V
